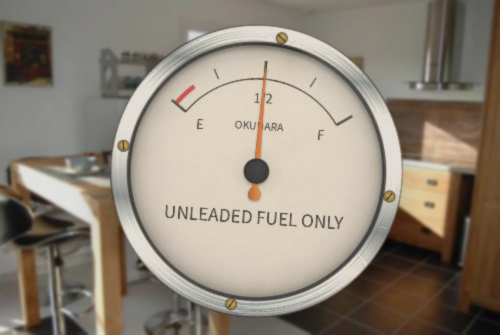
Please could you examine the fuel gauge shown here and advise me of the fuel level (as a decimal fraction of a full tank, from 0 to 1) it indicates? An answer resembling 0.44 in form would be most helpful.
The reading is 0.5
